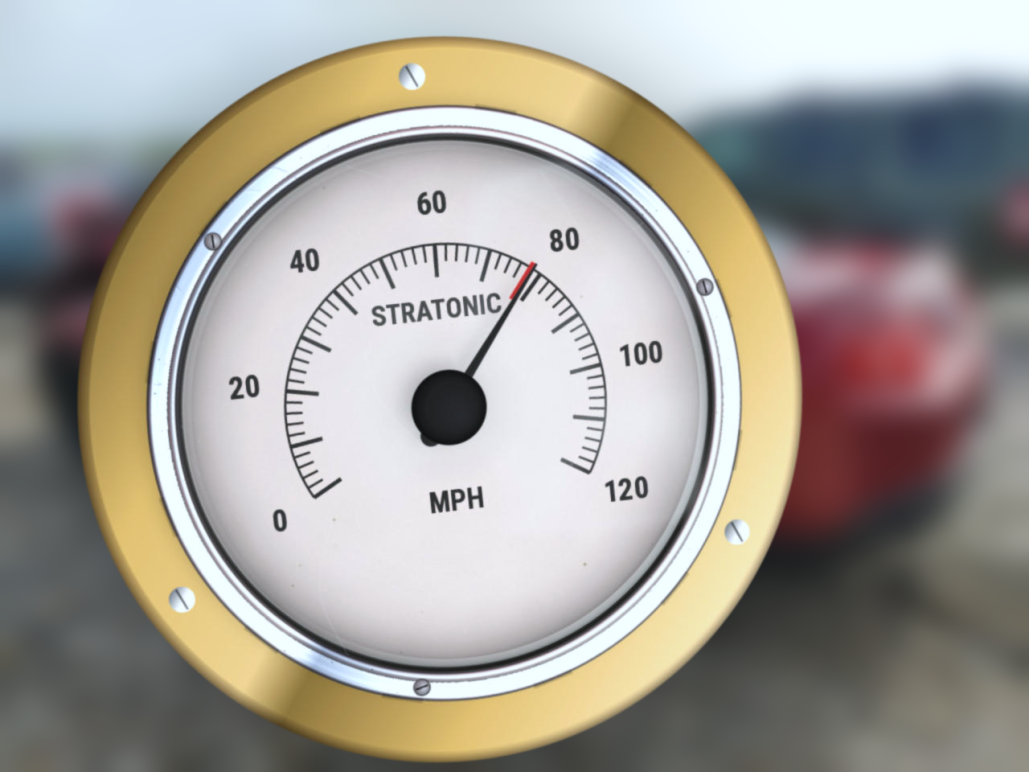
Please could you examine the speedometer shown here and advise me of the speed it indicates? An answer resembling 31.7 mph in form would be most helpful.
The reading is 78 mph
